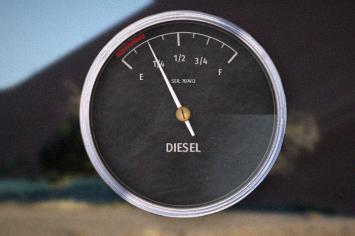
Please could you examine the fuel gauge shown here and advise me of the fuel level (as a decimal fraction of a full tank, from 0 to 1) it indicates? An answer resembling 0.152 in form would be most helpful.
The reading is 0.25
